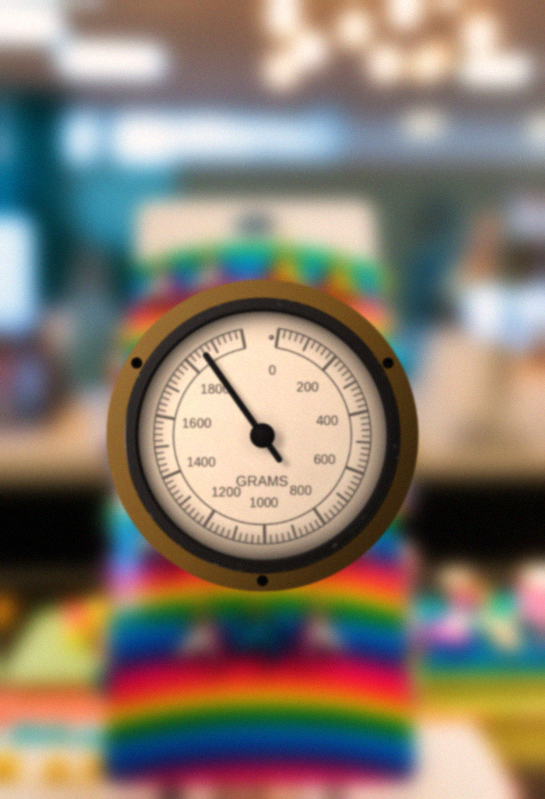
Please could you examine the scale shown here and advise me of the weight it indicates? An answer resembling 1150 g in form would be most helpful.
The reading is 1860 g
